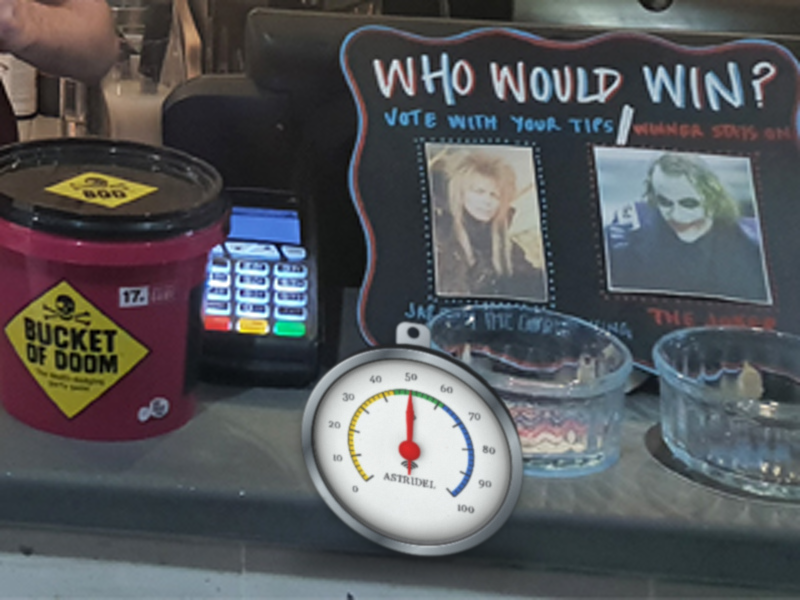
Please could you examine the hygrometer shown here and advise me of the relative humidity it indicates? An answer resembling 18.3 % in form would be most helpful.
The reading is 50 %
